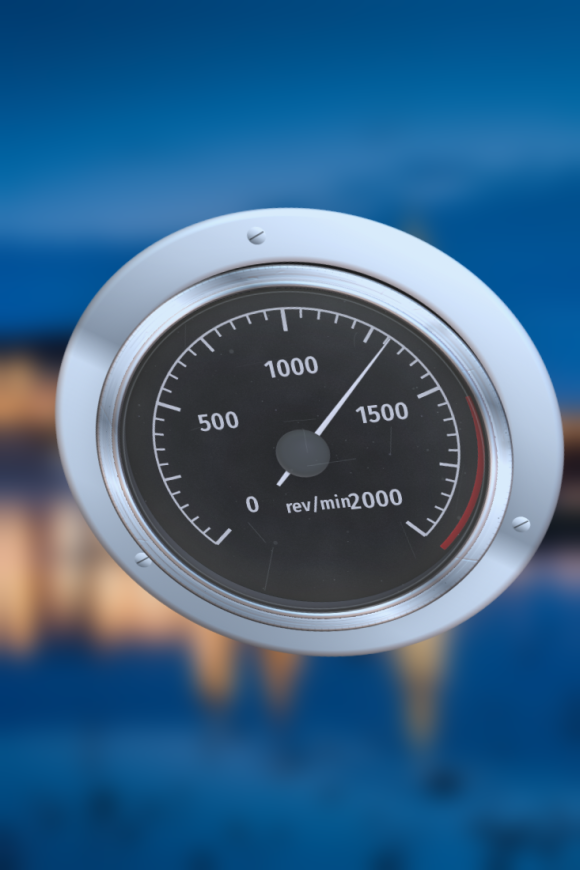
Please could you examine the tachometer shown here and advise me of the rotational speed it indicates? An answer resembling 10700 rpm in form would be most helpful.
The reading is 1300 rpm
